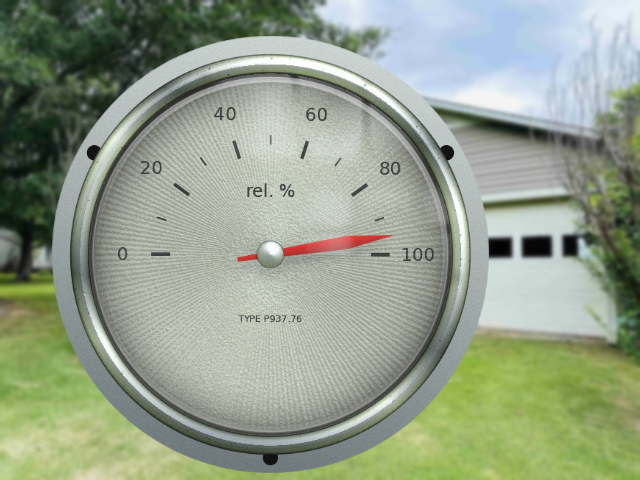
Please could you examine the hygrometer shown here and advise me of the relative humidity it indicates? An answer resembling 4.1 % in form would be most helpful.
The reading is 95 %
